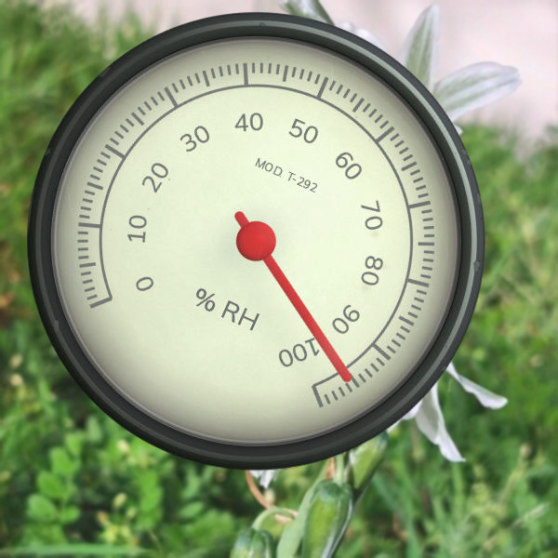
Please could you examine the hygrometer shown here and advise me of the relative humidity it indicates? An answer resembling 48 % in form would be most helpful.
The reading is 95.5 %
